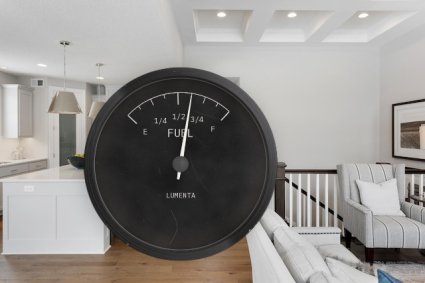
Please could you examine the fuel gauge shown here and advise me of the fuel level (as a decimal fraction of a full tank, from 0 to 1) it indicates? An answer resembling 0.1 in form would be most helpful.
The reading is 0.625
